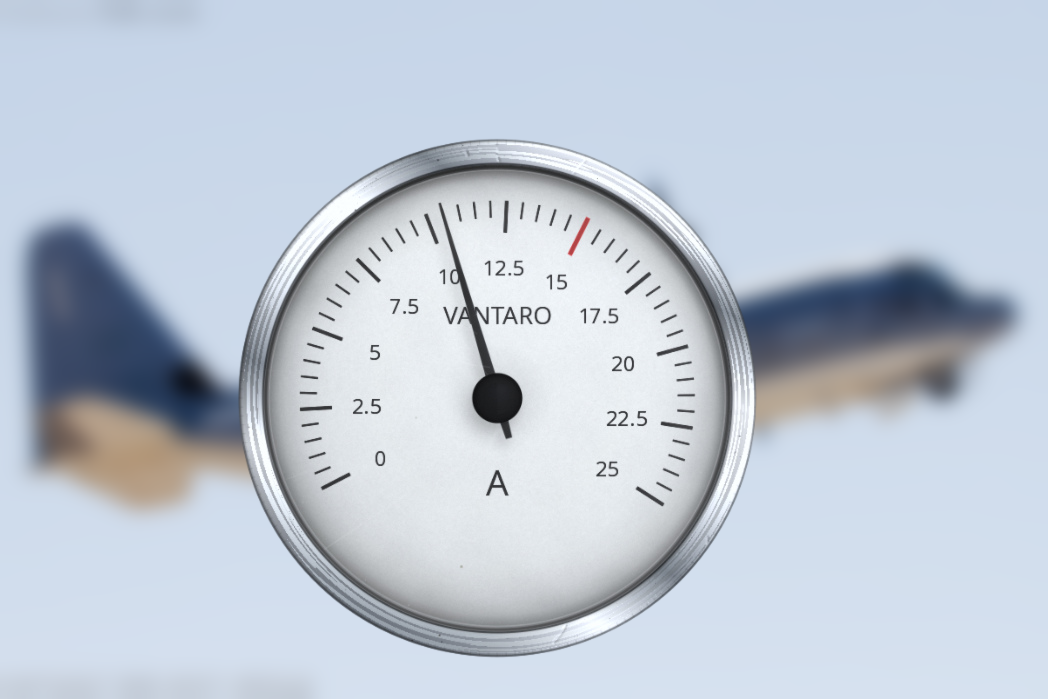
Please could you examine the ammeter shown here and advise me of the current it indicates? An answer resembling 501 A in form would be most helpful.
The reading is 10.5 A
